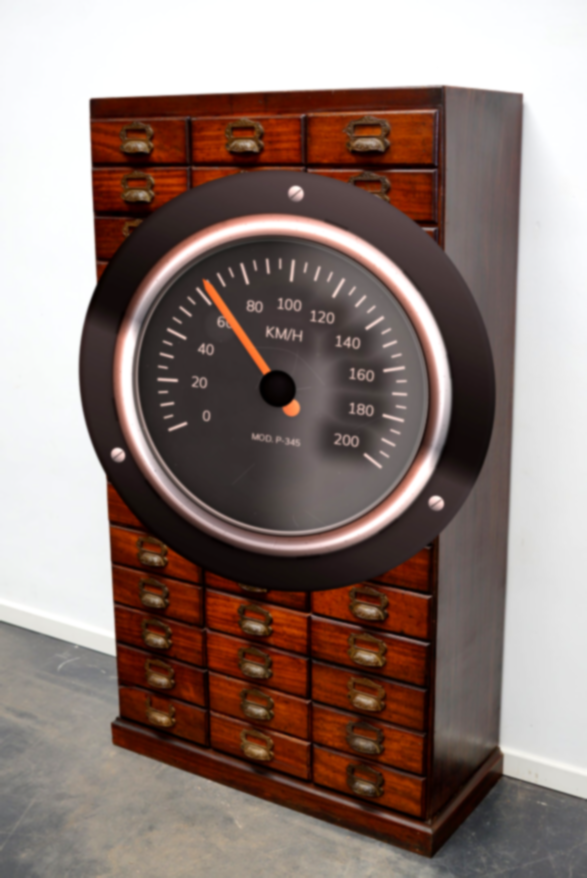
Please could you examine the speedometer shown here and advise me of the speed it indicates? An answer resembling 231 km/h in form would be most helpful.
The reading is 65 km/h
